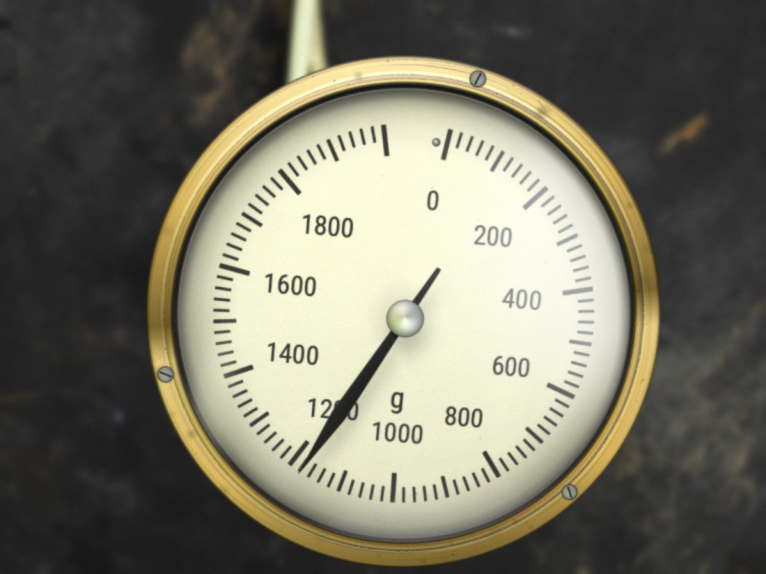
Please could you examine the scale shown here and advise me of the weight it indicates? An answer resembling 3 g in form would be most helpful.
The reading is 1180 g
